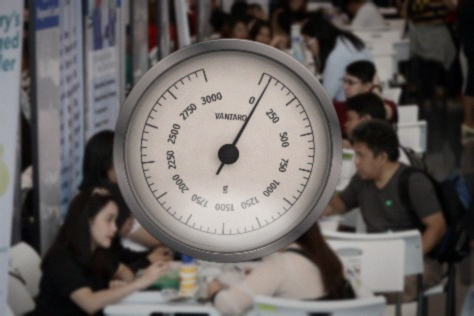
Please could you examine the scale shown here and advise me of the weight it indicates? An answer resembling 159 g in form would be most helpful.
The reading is 50 g
